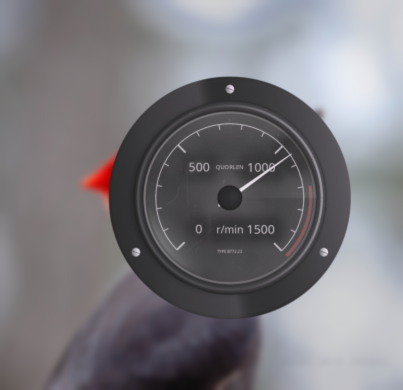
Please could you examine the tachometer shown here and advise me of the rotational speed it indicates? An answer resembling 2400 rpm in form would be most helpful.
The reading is 1050 rpm
